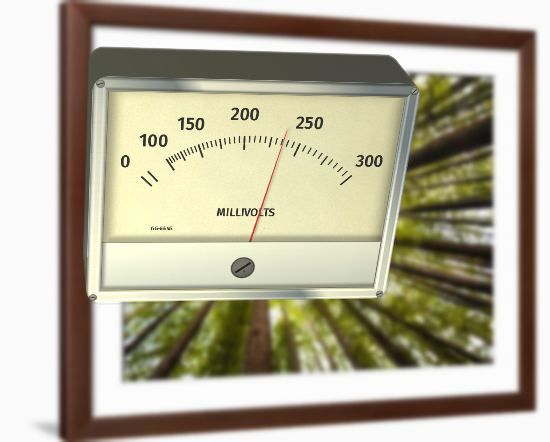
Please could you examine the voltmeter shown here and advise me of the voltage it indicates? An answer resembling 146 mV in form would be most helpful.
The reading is 235 mV
